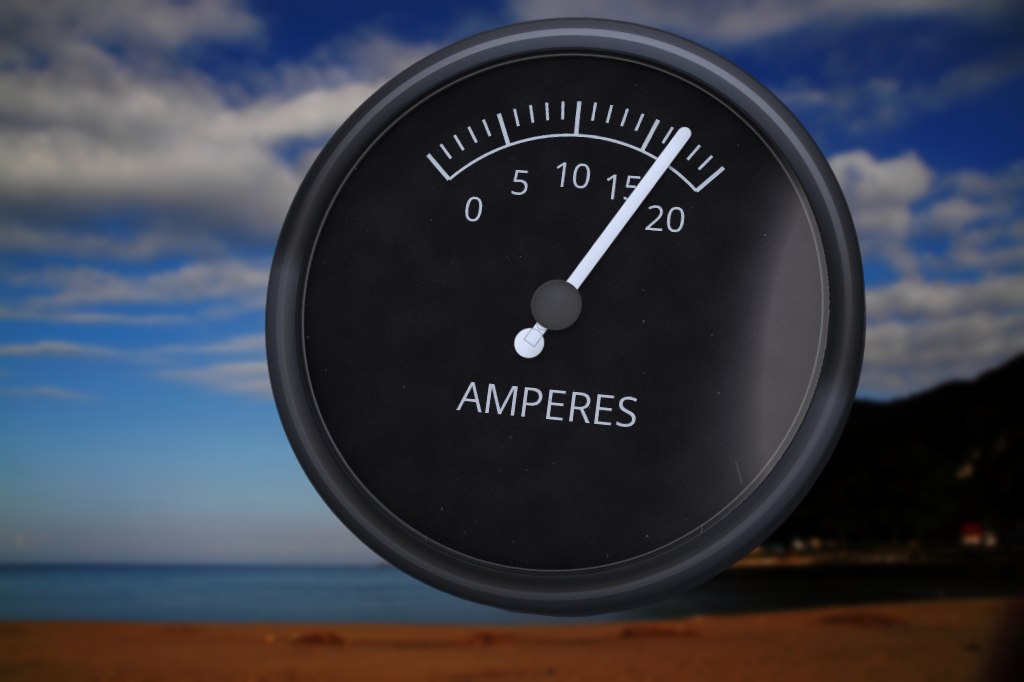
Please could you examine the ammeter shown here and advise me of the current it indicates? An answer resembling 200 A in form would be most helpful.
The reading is 17 A
